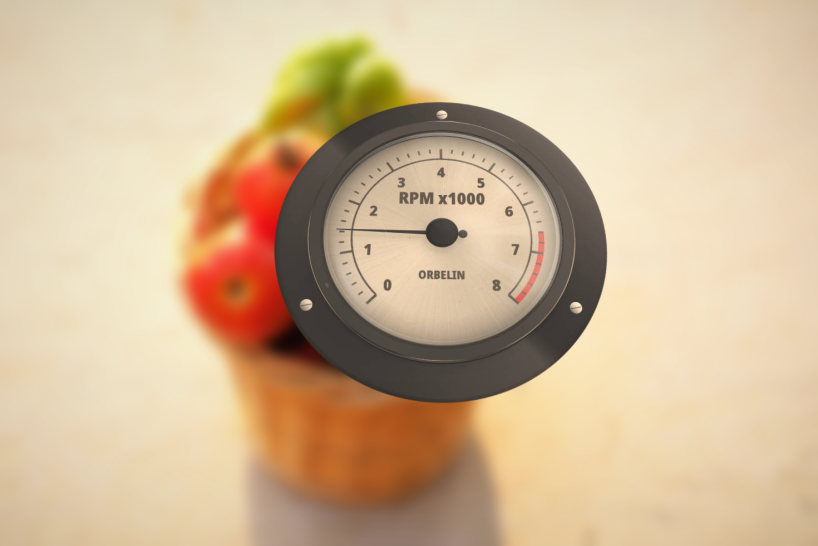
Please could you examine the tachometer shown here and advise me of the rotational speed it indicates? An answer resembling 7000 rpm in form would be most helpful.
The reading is 1400 rpm
